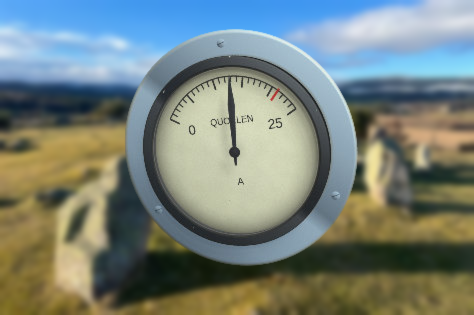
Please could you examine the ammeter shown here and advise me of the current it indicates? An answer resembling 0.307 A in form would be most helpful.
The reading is 13 A
